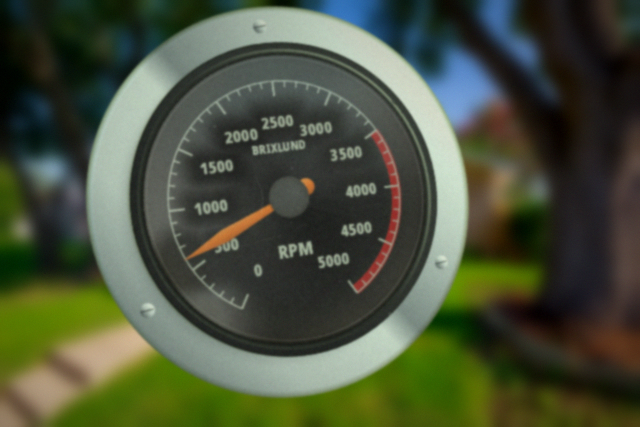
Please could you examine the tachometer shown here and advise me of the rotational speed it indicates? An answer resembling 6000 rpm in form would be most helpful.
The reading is 600 rpm
